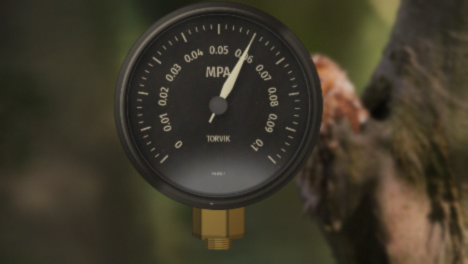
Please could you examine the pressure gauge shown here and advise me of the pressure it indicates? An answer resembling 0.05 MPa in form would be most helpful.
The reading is 0.06 MPa
